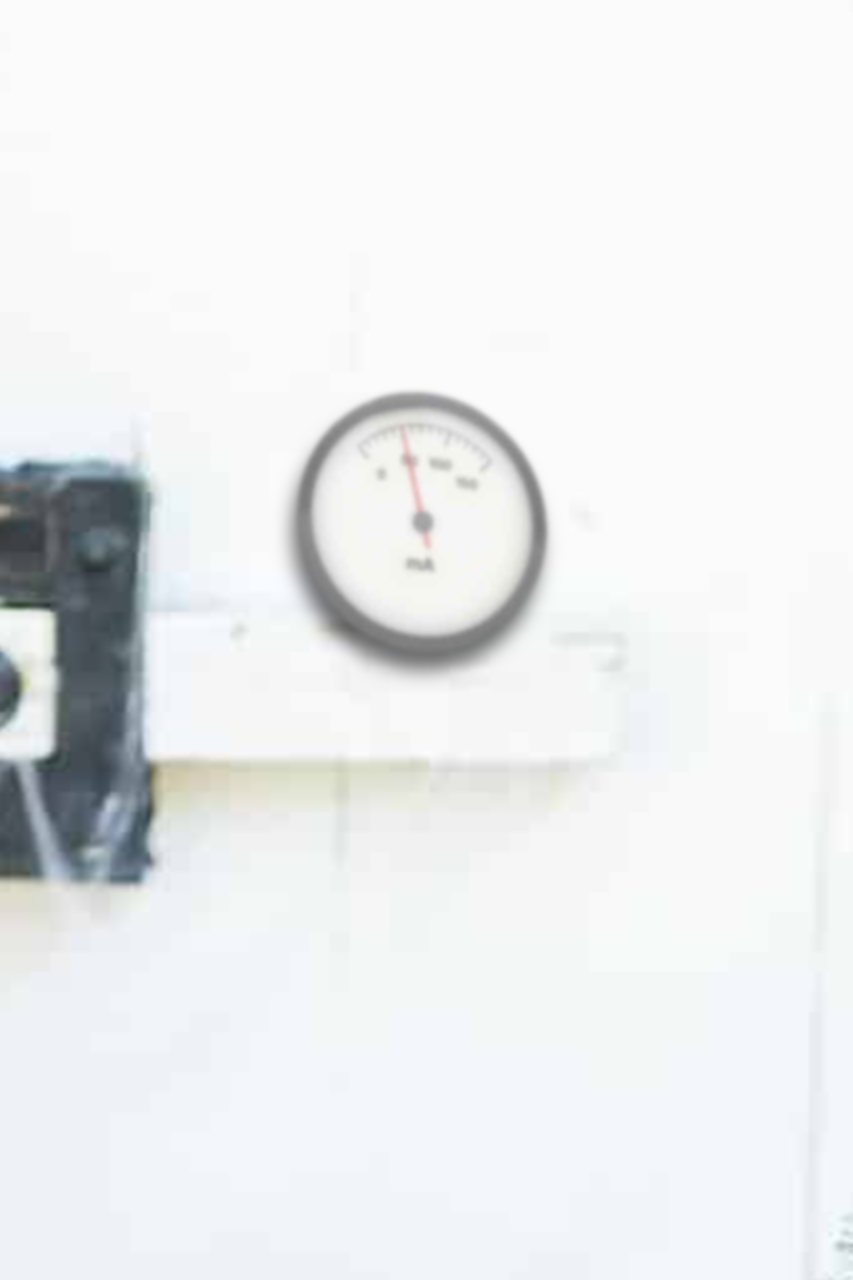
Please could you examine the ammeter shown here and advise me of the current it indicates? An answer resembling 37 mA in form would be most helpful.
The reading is 50 mA
